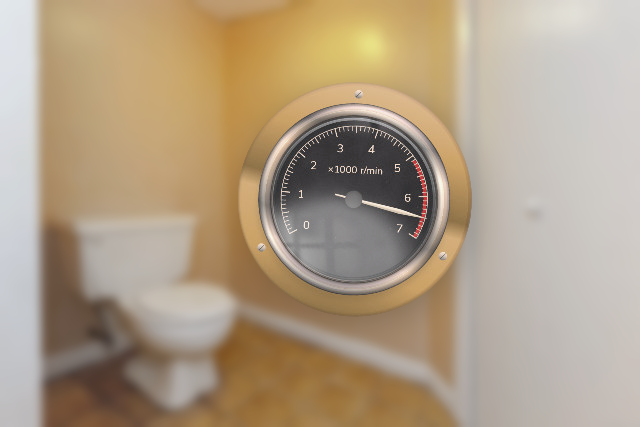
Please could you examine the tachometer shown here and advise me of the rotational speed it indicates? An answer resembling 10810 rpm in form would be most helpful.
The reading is 6500 rpm
